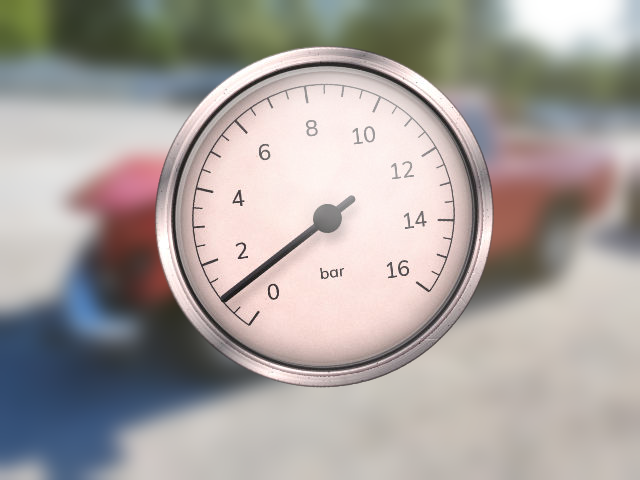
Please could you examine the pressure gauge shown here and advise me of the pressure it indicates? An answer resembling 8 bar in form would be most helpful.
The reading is 1 bar
